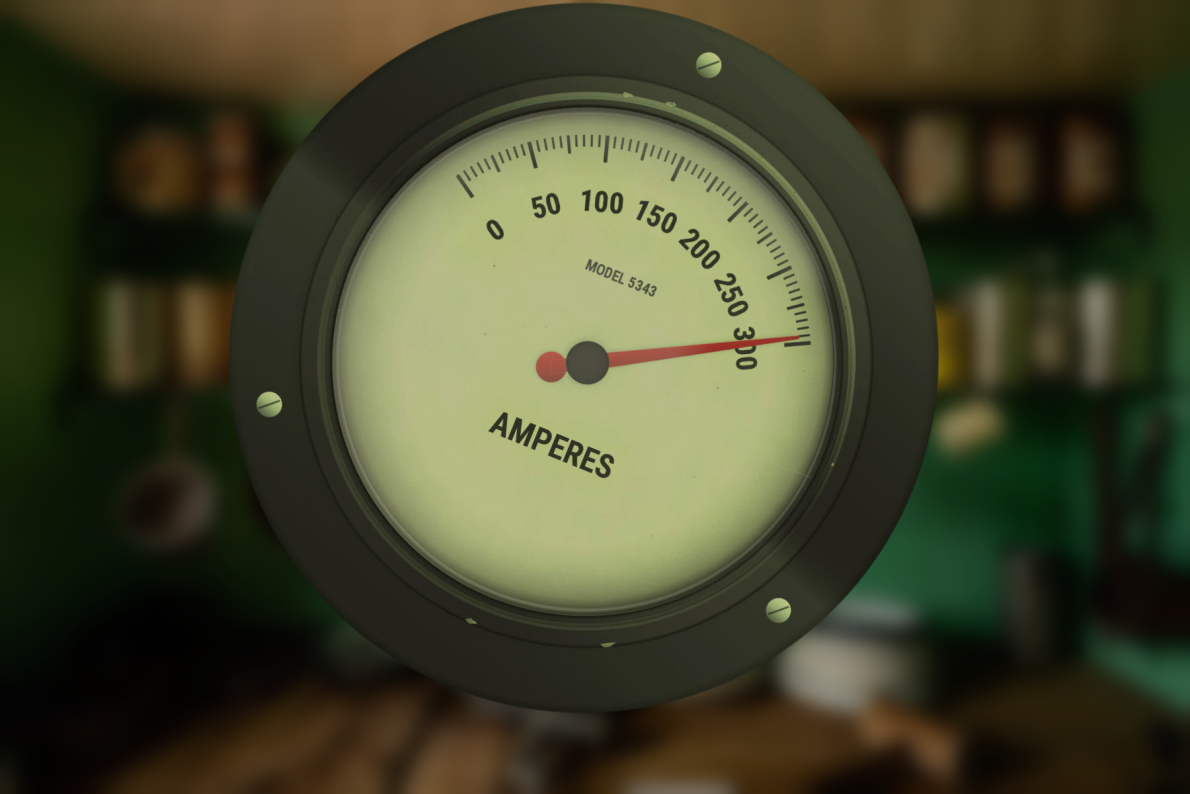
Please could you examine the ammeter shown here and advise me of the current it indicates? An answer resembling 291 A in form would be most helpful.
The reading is 295 A
